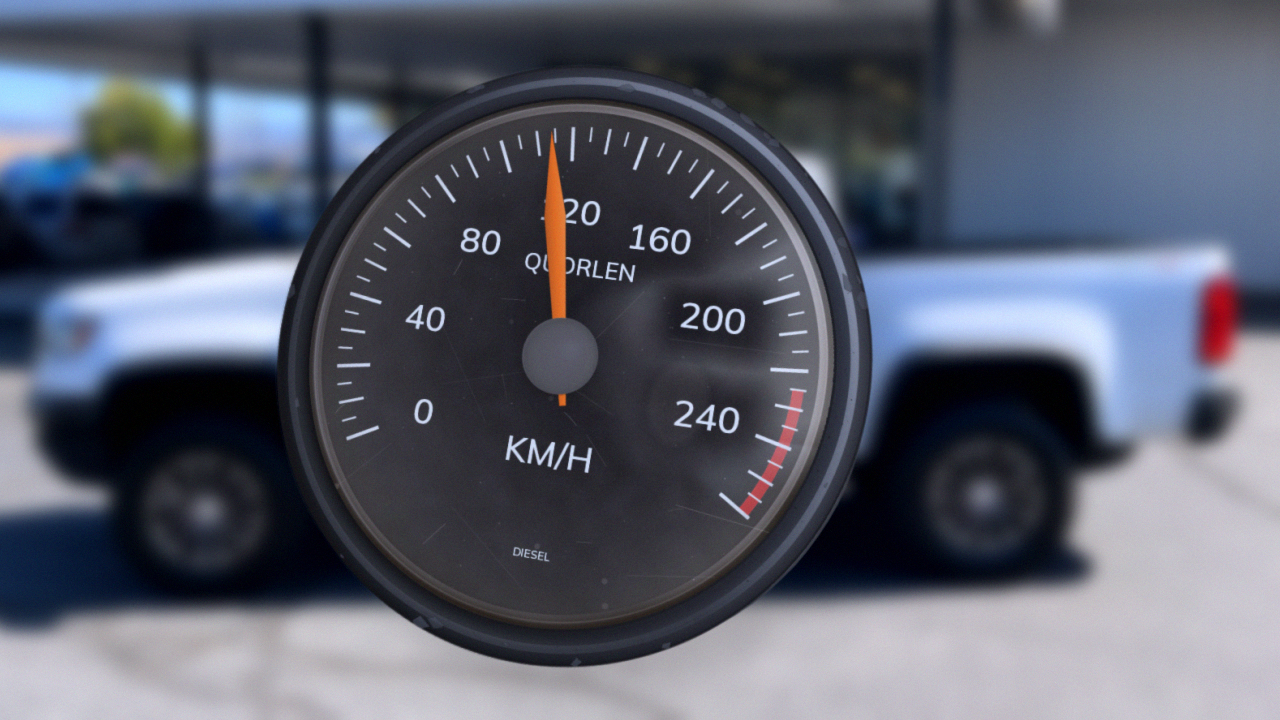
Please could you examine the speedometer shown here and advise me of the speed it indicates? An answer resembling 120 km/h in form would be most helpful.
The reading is 115 km/h
